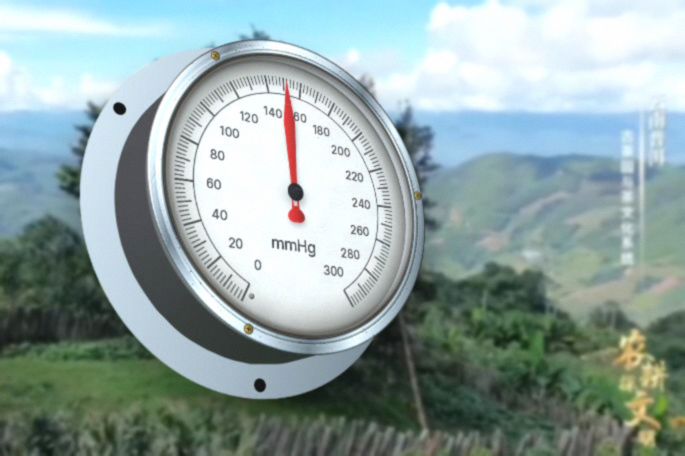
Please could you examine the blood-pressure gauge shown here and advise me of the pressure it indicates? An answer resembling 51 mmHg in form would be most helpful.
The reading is 150 mmHg
